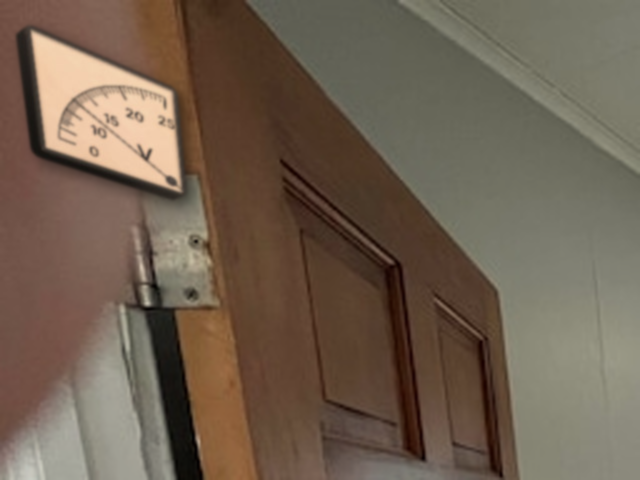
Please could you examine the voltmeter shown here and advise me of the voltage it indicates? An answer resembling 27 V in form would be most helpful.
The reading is 12.5 V
